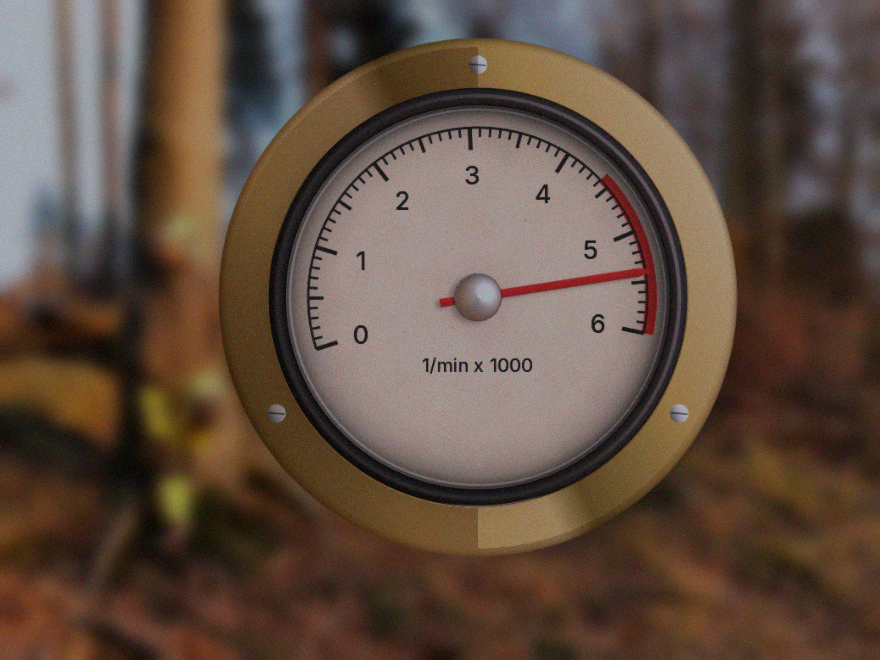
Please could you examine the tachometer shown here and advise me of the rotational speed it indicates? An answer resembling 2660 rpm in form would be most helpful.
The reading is 5400 rpm
